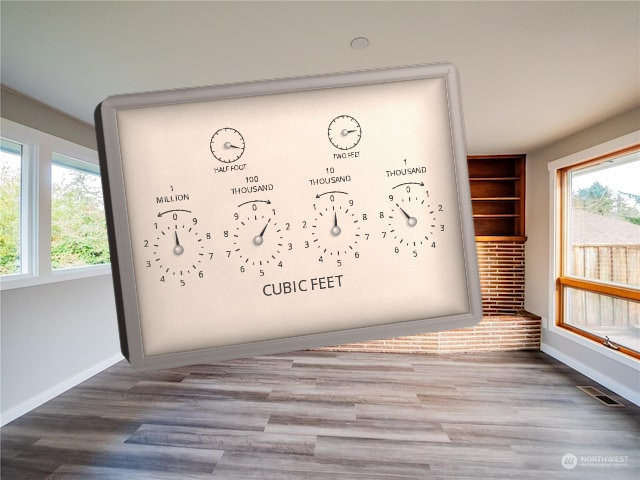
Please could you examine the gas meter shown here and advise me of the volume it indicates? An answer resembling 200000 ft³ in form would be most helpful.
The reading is 9900 ft³
